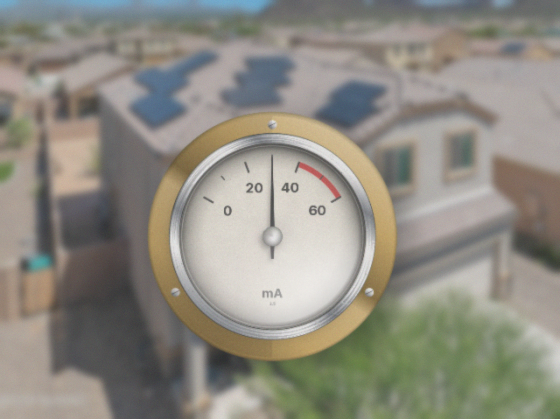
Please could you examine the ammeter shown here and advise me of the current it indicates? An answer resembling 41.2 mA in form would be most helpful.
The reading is 30 mA
